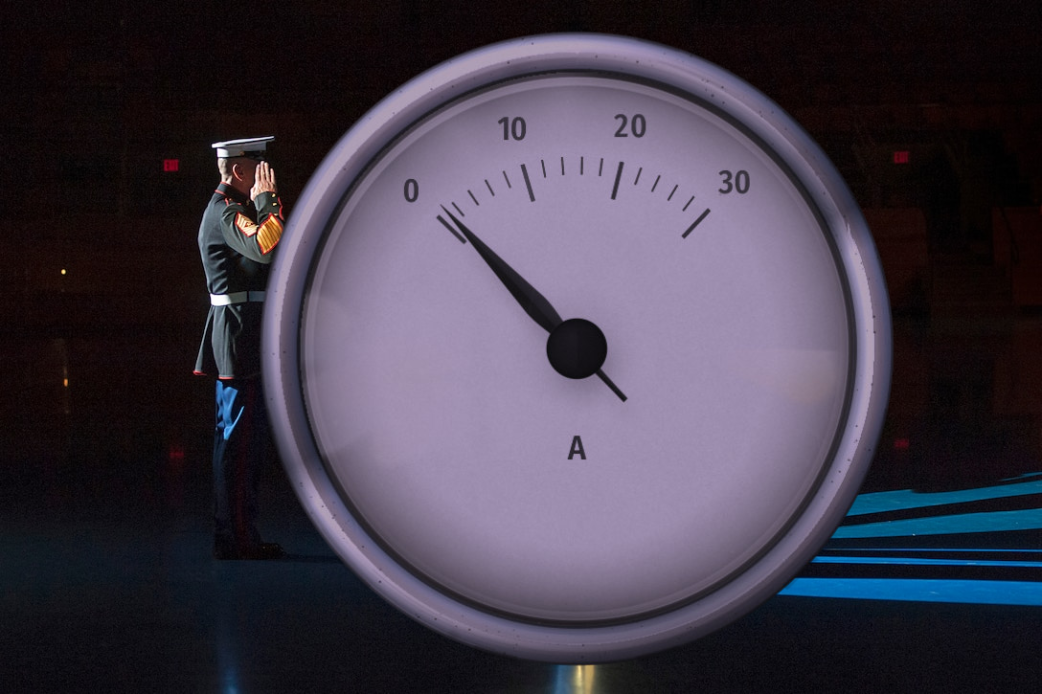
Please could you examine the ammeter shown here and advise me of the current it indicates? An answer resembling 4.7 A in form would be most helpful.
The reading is 1 A
